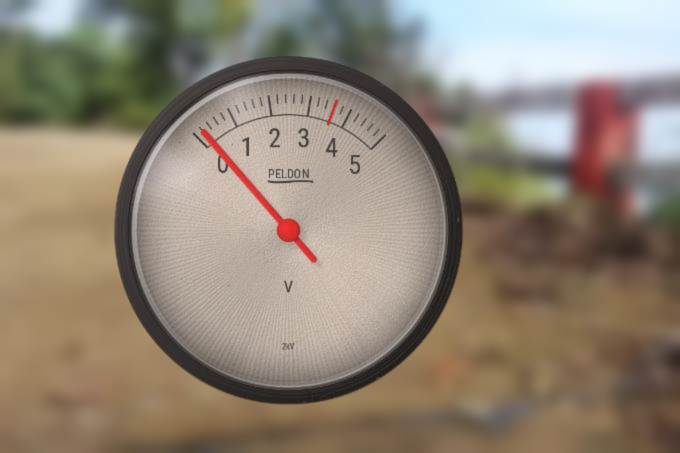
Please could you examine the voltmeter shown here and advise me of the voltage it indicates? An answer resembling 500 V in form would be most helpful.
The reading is 0.2 V
